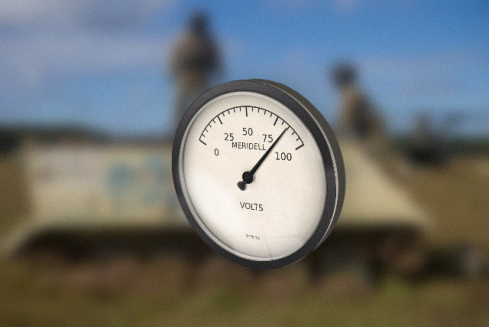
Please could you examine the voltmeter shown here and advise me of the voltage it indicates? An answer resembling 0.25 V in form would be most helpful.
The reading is 85 V
